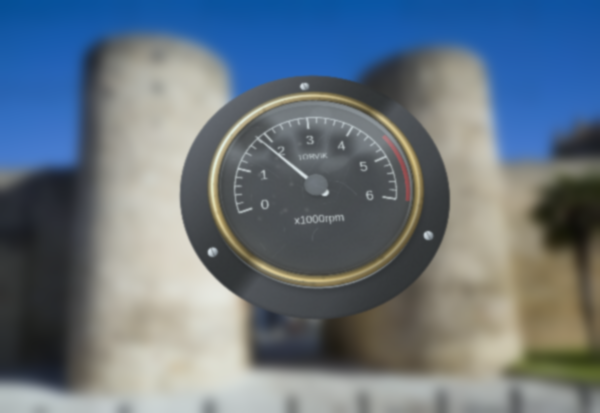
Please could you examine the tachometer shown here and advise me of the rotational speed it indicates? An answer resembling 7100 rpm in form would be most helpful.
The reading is 1800 rpm
